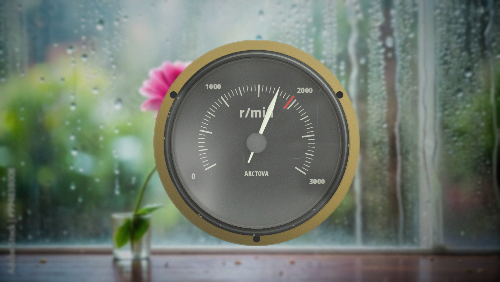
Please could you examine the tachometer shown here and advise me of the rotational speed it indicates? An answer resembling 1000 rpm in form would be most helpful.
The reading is 1750 rpm
